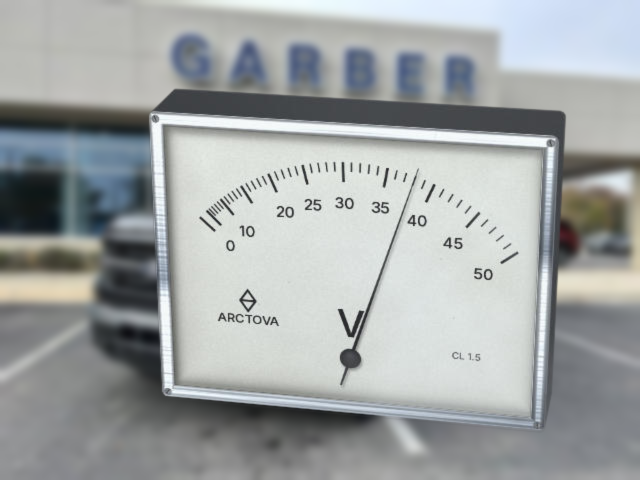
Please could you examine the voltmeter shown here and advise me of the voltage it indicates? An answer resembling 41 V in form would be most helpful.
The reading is 38 V
